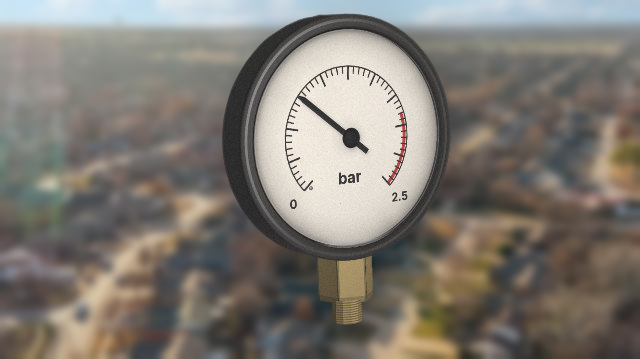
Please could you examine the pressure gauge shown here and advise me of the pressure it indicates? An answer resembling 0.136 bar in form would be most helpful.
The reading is 0.75 bar
